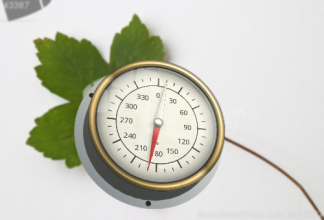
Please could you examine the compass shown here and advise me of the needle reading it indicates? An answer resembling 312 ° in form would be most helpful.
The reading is 190 °
